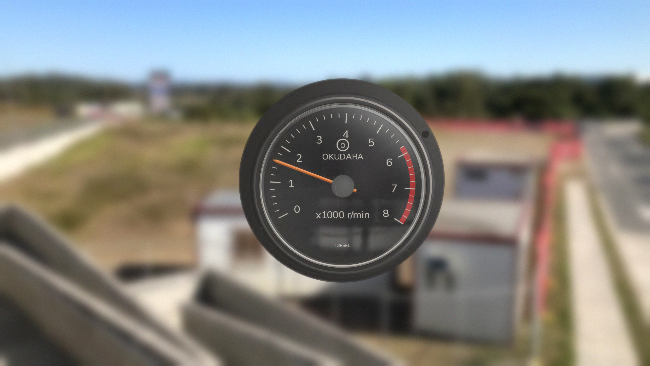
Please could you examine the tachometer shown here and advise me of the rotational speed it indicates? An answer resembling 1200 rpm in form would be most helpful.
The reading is 1600 rpm
